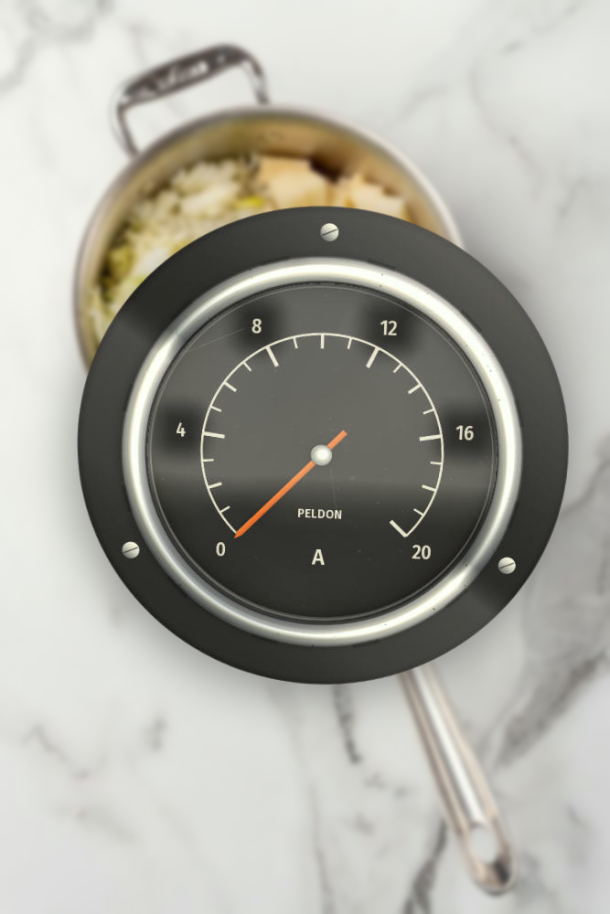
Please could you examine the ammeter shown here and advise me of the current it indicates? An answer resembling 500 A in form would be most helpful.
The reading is 0 A
